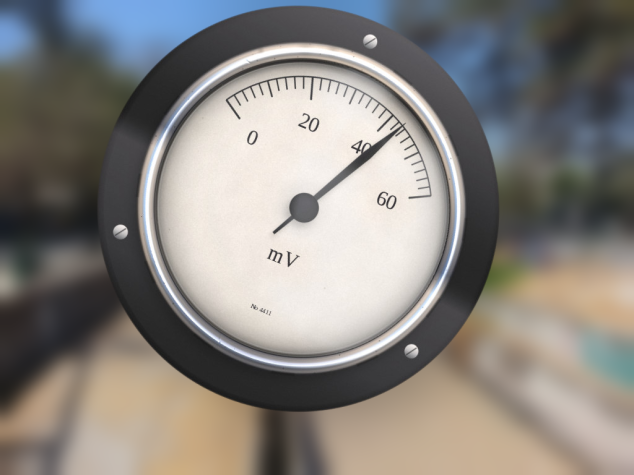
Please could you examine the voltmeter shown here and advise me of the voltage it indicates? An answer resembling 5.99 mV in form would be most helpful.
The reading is 43 mV
